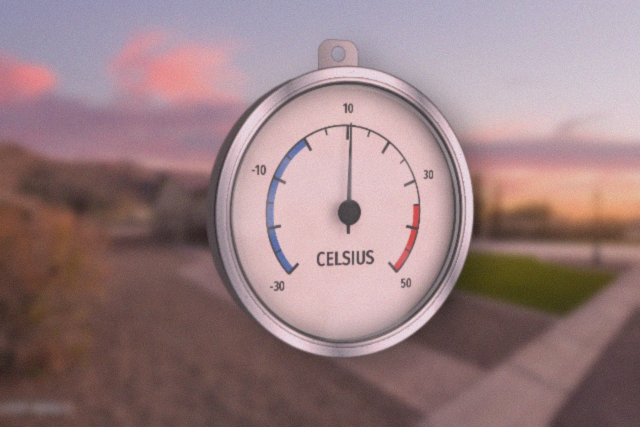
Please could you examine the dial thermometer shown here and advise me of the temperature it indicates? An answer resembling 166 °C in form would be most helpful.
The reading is 10 °C
